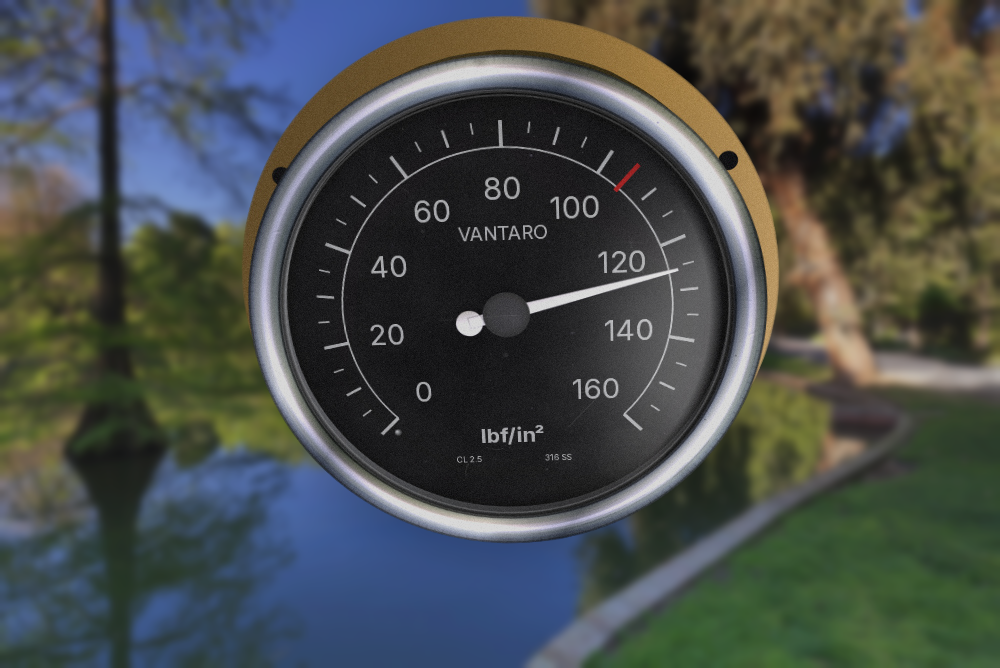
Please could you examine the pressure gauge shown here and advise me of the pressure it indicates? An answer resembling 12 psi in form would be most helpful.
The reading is 125 psi
